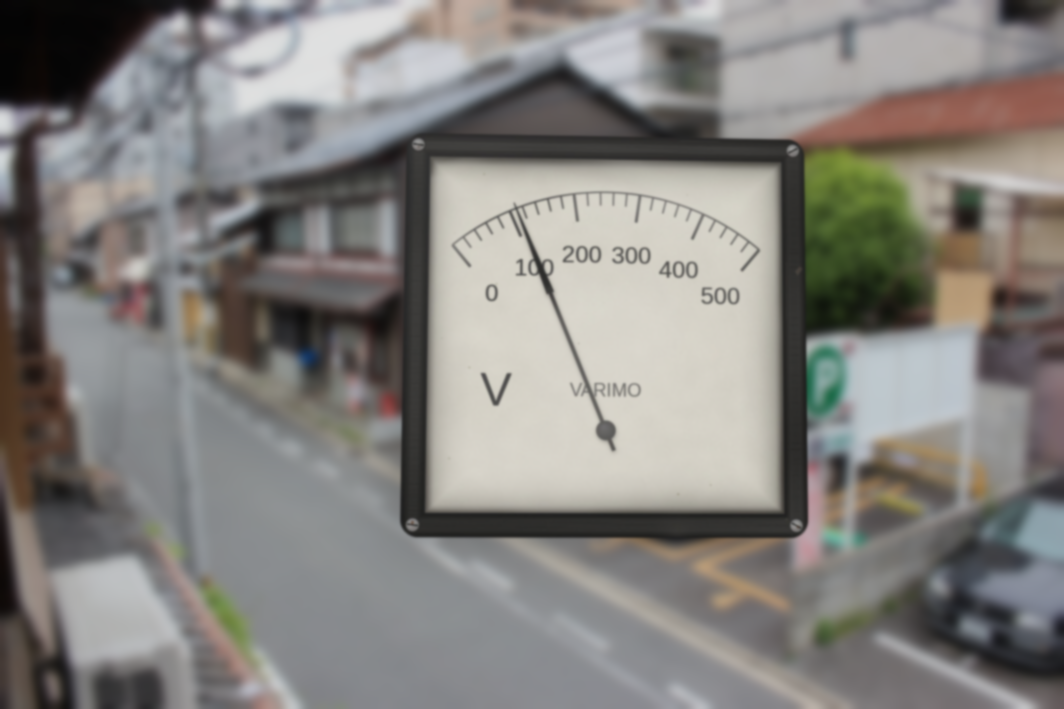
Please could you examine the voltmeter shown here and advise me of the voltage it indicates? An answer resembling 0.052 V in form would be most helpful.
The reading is 110 V
